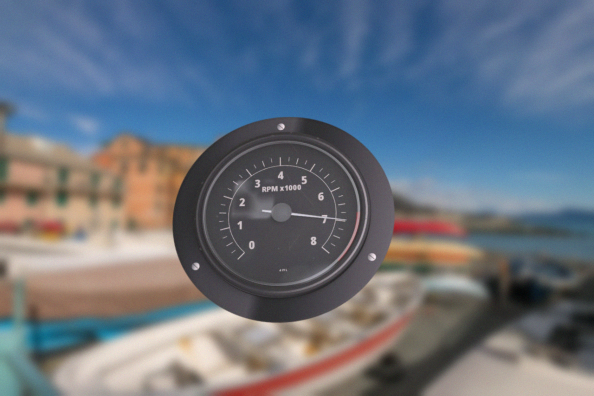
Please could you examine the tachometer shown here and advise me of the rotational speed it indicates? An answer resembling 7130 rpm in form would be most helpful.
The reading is 7000 rpm
